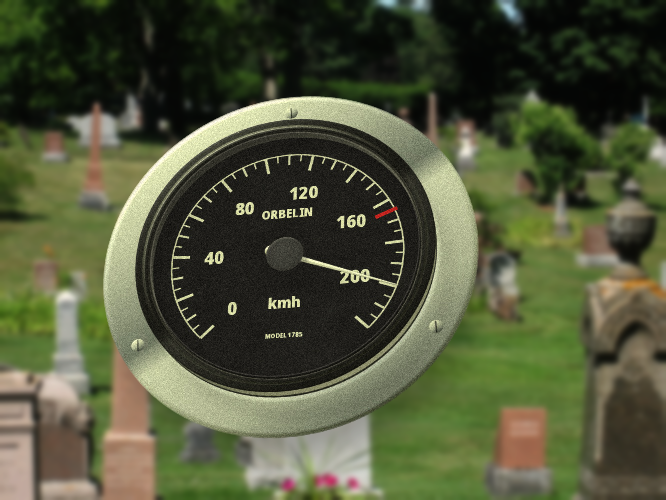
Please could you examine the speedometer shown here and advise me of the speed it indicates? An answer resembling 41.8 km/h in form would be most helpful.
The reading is 200 km/h
